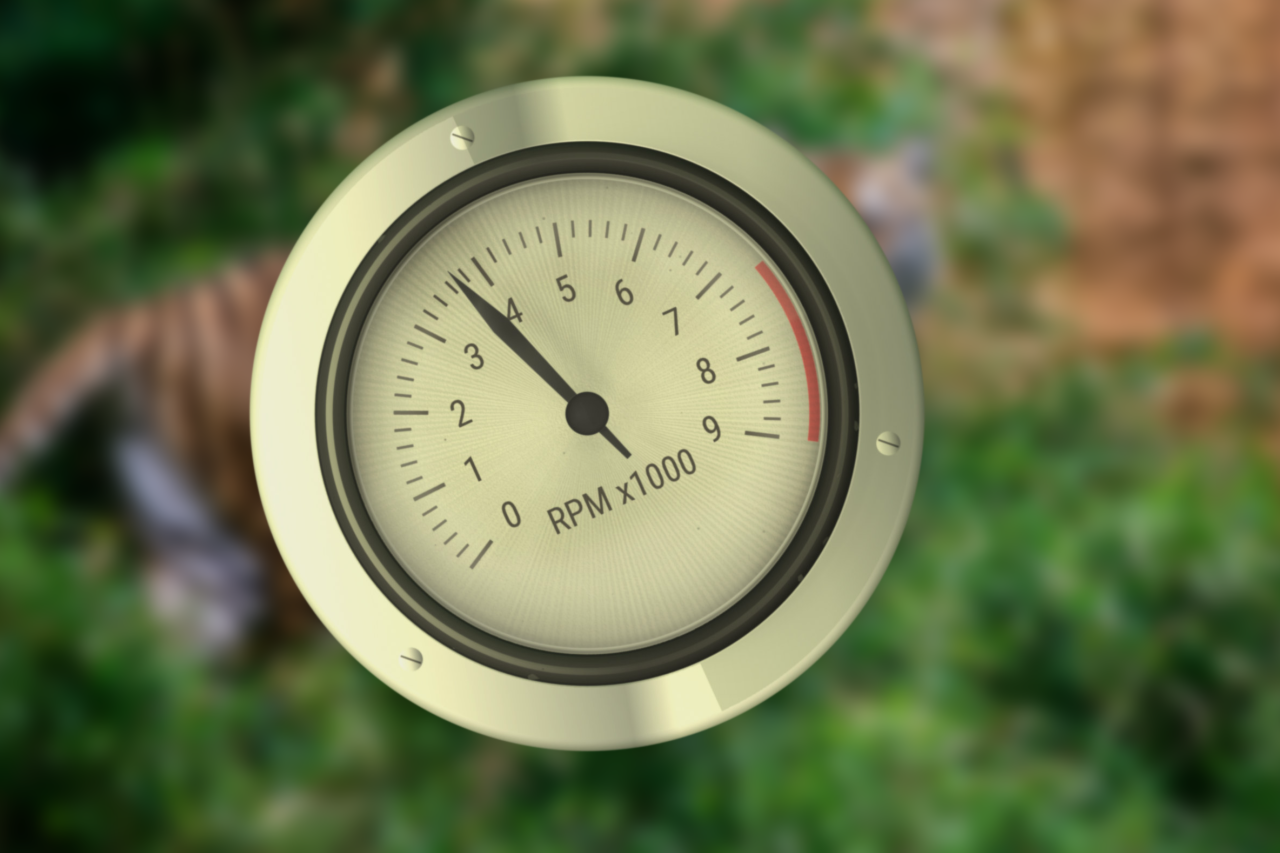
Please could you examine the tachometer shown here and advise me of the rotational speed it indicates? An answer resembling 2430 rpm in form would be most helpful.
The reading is 3700 rpm
